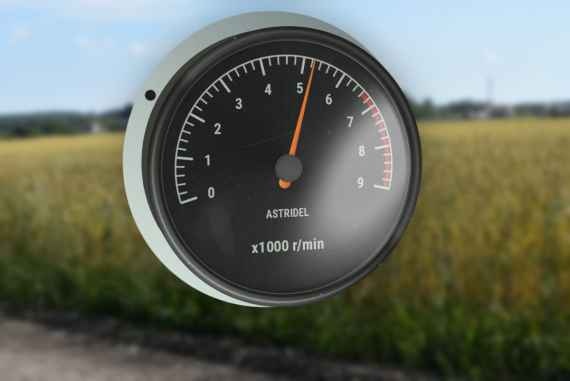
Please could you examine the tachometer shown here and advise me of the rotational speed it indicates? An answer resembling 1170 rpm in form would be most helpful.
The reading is 5200 rpm
